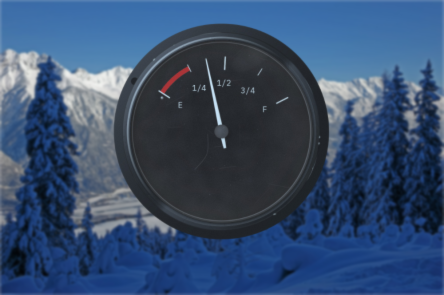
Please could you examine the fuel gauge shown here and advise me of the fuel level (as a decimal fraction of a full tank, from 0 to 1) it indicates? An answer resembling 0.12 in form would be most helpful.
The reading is 0.375
